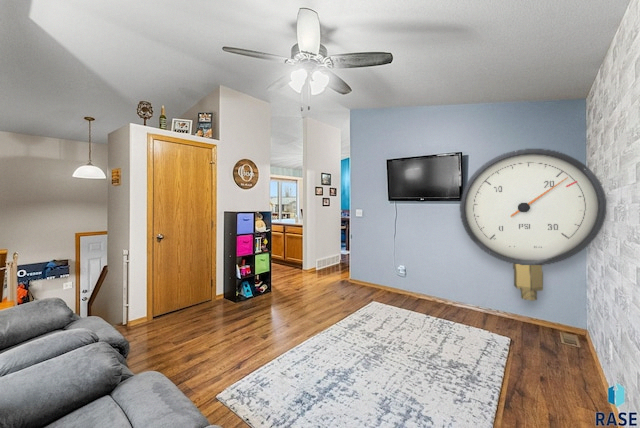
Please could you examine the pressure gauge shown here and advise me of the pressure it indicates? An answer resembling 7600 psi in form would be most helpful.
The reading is 21 psi
